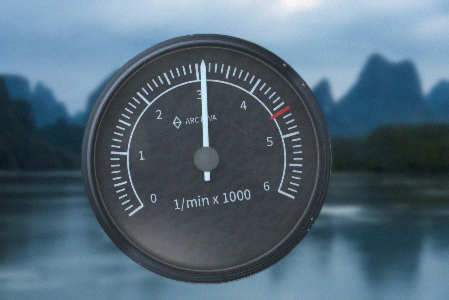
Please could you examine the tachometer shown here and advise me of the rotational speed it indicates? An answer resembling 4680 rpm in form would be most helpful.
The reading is 3100 rpm
